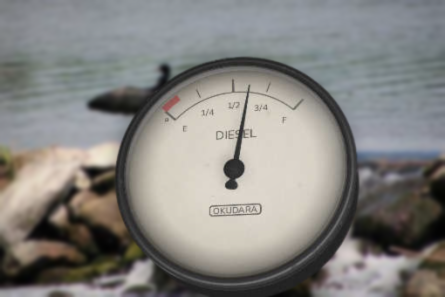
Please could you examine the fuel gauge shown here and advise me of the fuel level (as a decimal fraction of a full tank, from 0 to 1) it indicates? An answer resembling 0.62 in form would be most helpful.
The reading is 0.625
